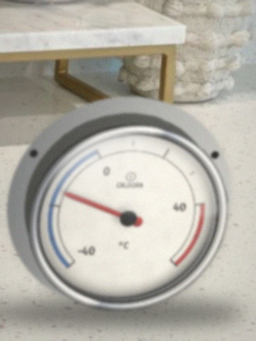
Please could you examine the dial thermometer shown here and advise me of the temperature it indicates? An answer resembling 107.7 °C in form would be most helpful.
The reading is -15 °C
